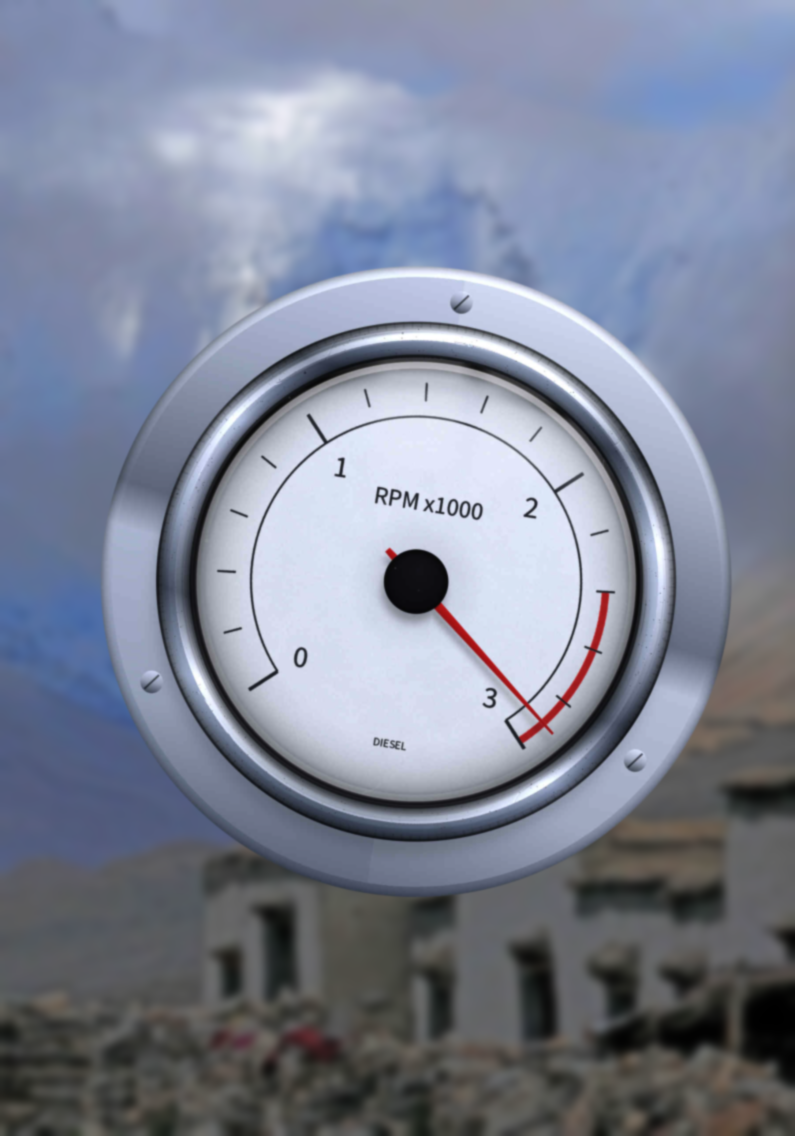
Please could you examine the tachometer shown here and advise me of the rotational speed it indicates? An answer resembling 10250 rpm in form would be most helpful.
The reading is 2900 rpm
